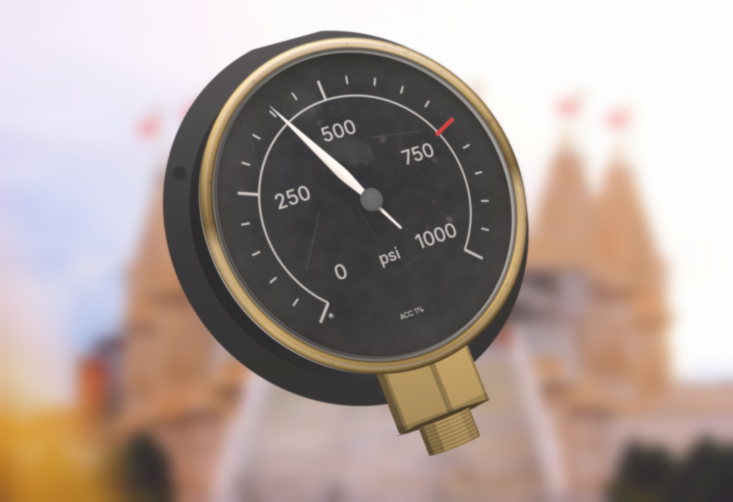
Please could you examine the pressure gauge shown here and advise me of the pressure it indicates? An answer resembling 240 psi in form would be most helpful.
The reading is 400 psi
